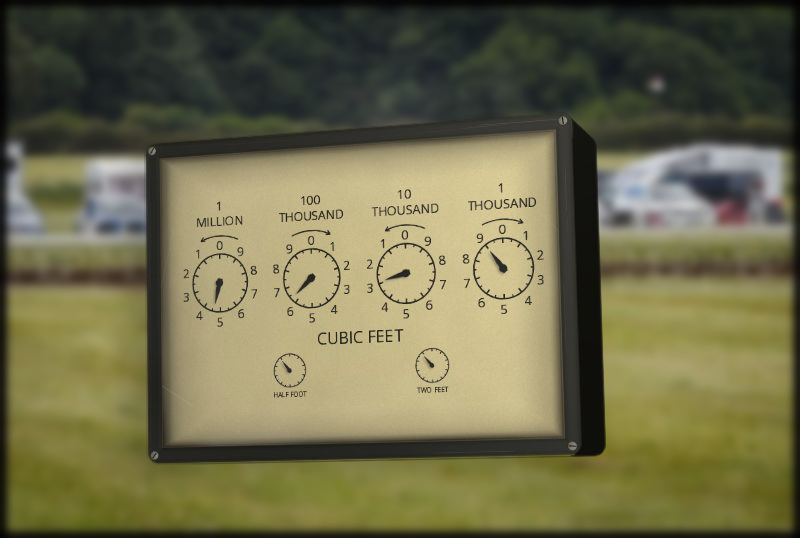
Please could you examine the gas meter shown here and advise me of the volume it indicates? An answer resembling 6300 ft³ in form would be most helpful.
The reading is 462900 ft³
